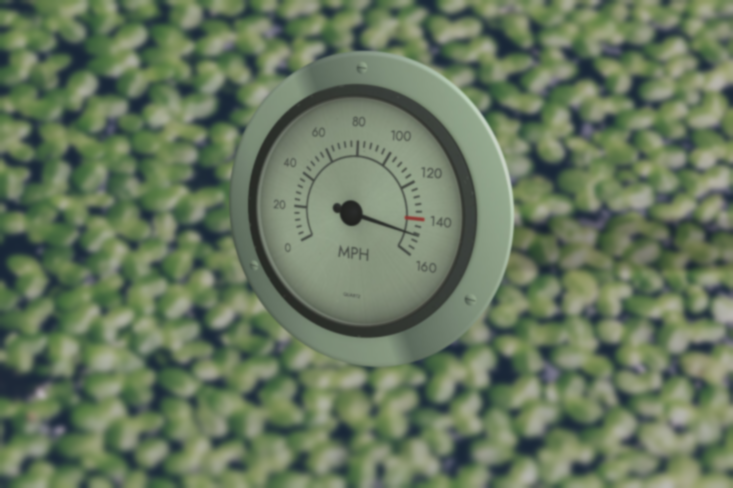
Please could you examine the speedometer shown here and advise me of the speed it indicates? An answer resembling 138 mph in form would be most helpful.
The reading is 148 mph
